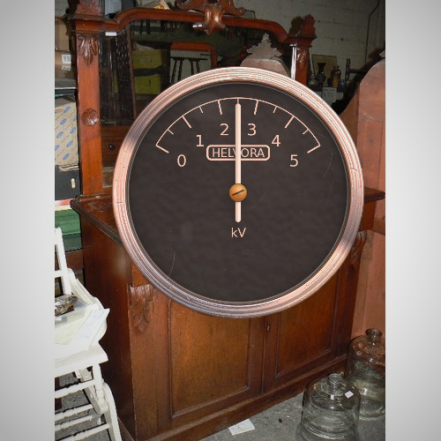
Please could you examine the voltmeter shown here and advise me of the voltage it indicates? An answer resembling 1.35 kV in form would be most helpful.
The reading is 2.5 kV
